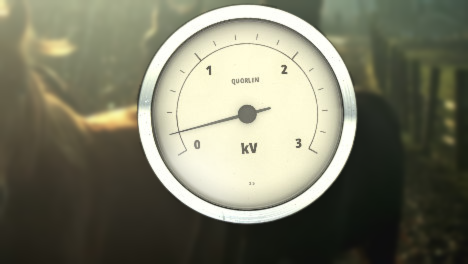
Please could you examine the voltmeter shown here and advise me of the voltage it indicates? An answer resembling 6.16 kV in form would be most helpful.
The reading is 0.2 kV
